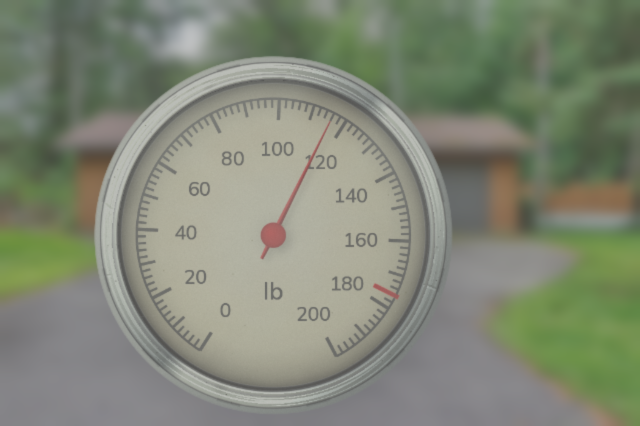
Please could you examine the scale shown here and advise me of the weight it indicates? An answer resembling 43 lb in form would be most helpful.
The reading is 116 lb
